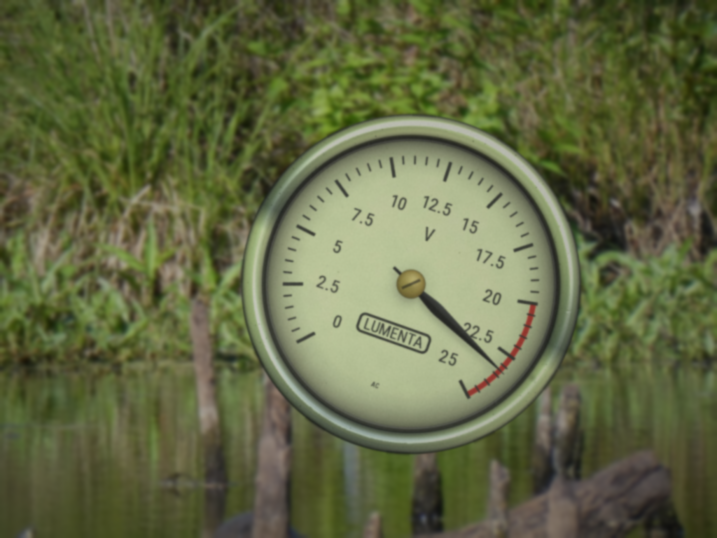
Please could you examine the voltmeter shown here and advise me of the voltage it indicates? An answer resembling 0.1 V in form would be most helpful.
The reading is 23.25 V
